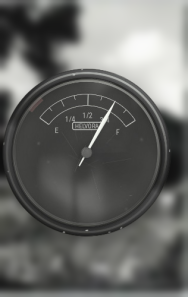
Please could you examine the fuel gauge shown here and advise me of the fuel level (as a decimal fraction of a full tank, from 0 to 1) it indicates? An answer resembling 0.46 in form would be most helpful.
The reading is 0.75
